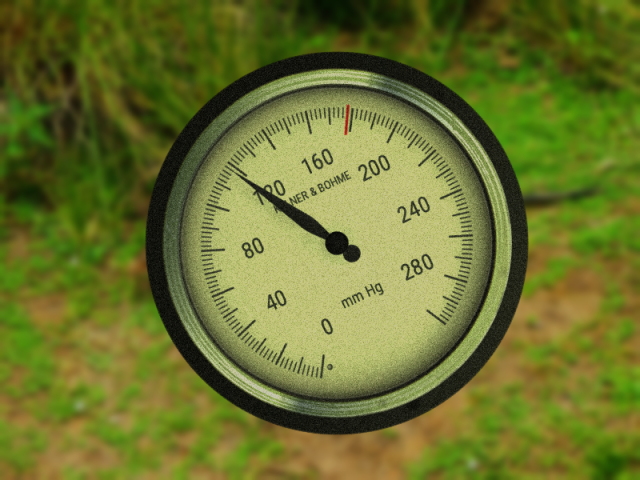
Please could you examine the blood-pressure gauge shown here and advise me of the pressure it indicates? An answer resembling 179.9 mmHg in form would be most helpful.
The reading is 118 mmHg
